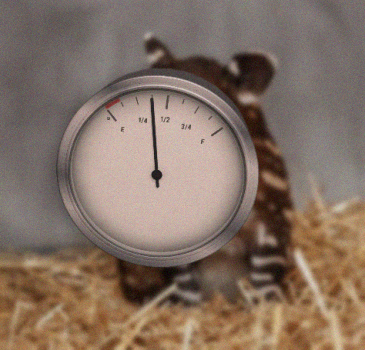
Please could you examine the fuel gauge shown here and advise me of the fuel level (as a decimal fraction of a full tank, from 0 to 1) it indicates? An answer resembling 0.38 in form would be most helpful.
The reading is 0.375
